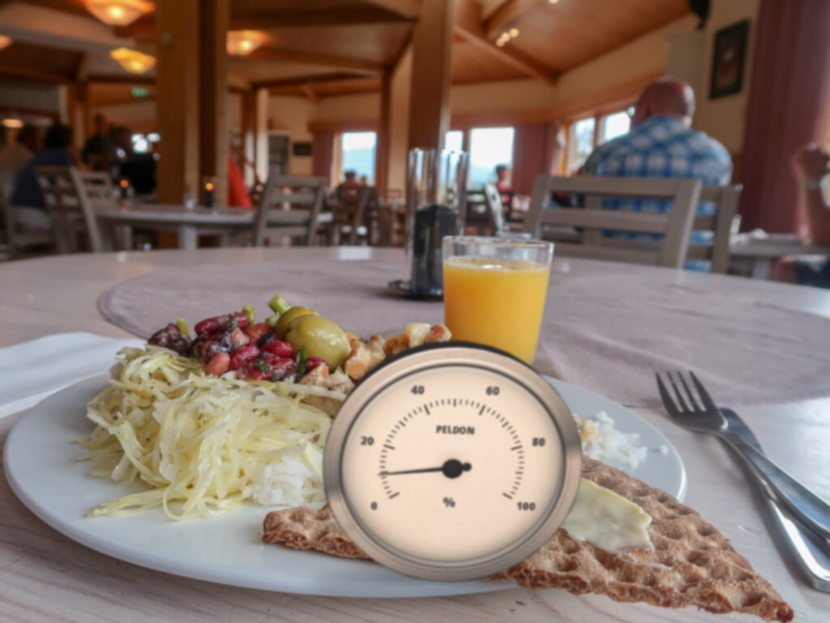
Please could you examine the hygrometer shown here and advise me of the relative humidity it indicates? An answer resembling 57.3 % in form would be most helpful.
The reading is 10 %
